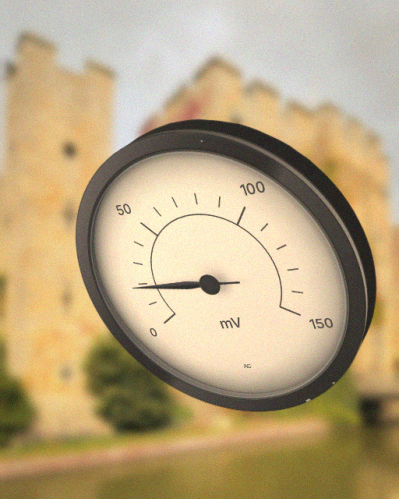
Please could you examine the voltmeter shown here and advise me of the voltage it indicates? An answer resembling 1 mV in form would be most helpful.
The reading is 20 mV
